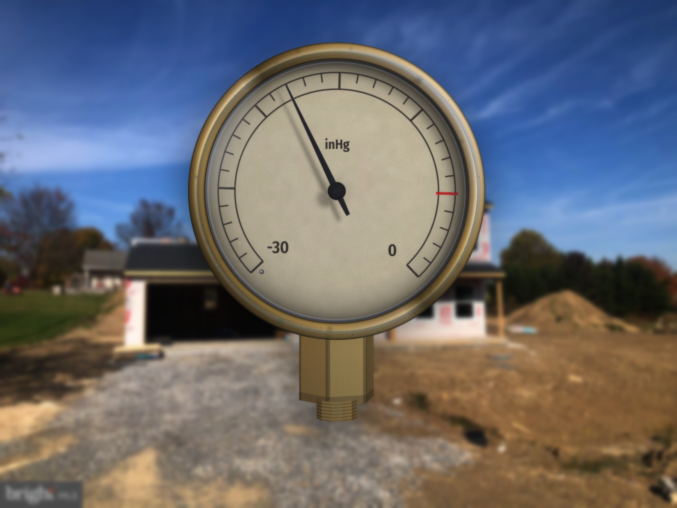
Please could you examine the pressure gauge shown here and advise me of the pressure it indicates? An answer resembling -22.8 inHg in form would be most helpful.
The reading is -18 inHg
